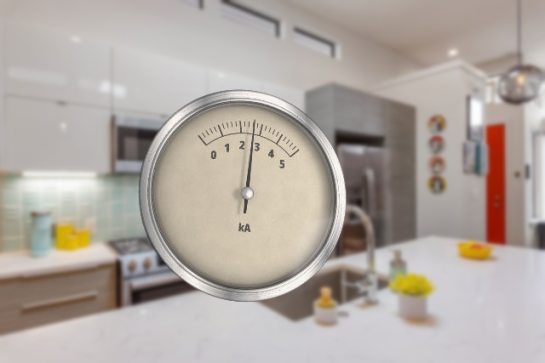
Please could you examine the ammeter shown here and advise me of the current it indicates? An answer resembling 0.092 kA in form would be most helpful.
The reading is 2.6 kA
